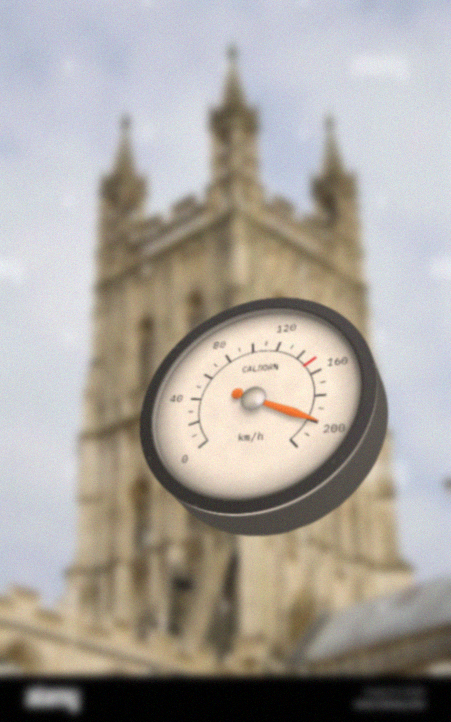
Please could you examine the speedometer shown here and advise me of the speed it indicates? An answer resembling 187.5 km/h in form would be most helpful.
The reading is 200 km/h
